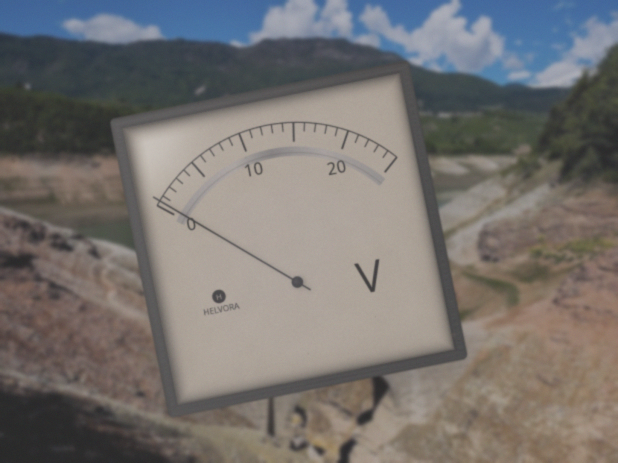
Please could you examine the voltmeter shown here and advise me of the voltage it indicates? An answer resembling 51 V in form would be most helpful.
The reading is 0.5 V
